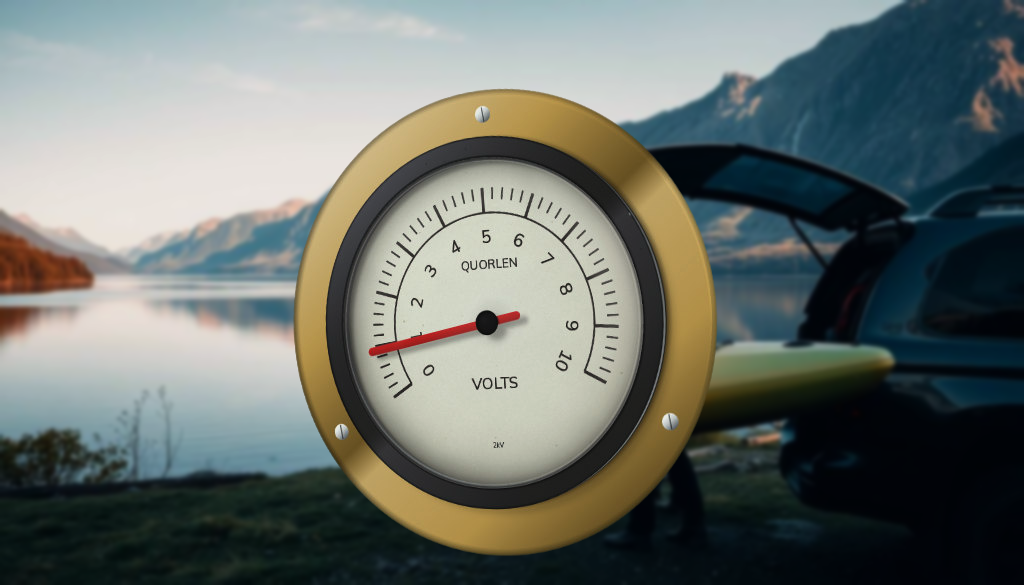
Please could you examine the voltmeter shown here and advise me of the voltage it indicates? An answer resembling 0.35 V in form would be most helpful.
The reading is 0.9 V
